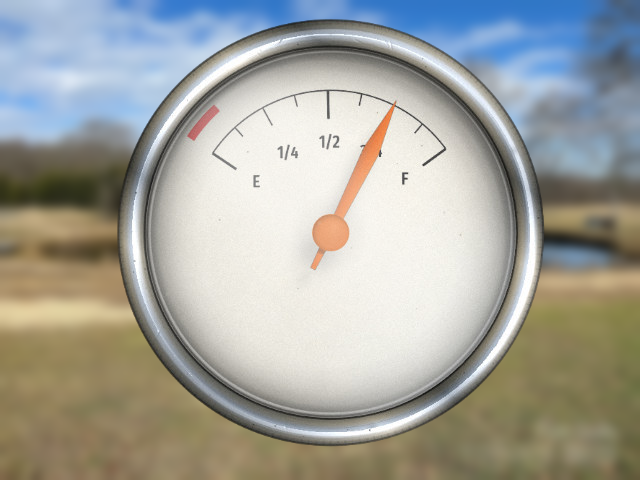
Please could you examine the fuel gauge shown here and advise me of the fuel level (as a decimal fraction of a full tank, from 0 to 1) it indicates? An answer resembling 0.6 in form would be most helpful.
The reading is 0.75
